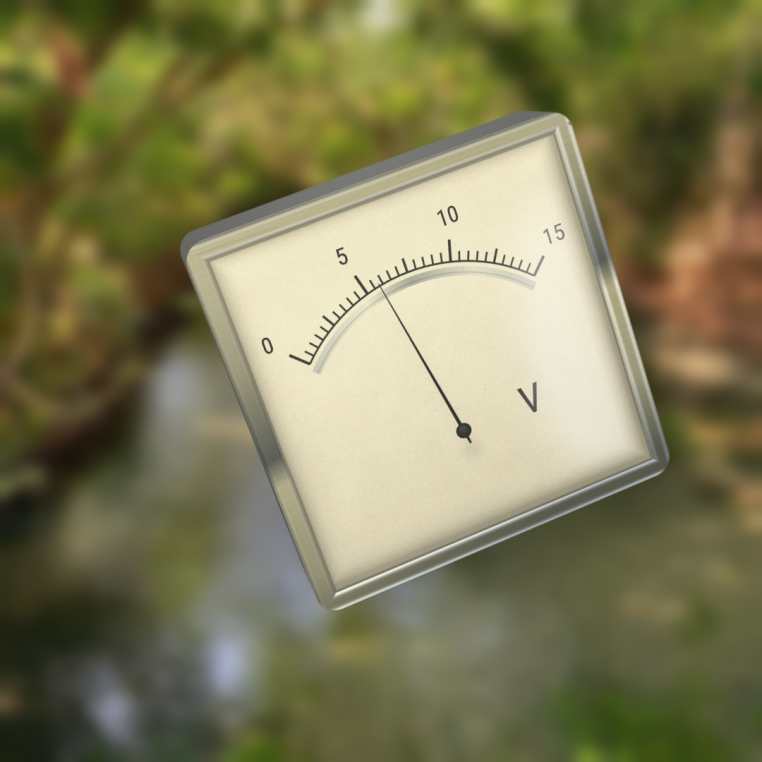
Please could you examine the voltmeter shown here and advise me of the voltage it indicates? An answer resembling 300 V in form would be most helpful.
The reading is 5.75 V
